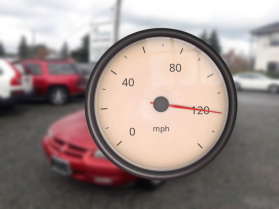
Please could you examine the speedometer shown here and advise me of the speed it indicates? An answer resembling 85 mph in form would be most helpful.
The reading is 120 mph
